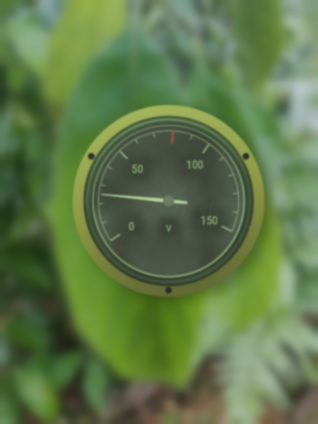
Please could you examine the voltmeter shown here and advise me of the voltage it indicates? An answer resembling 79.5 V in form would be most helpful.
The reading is 25 V
